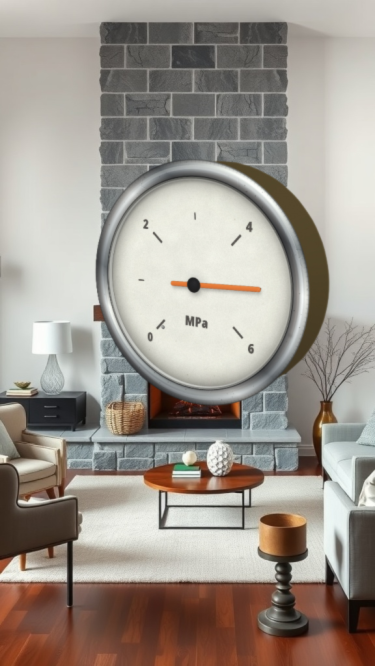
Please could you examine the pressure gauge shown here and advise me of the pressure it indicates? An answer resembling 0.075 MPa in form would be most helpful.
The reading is 5 MPa
